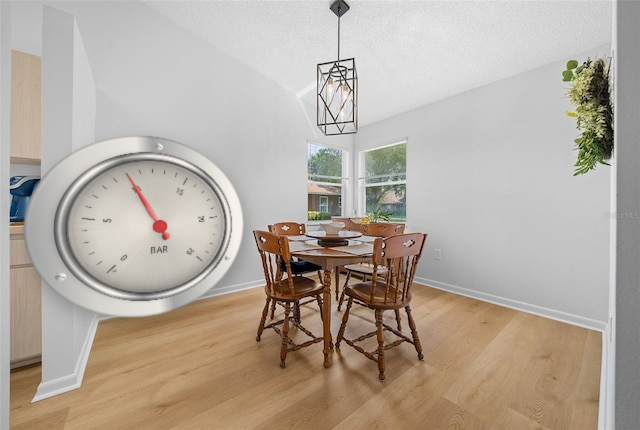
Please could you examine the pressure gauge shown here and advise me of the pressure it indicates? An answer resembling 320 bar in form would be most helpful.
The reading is 10 bar
